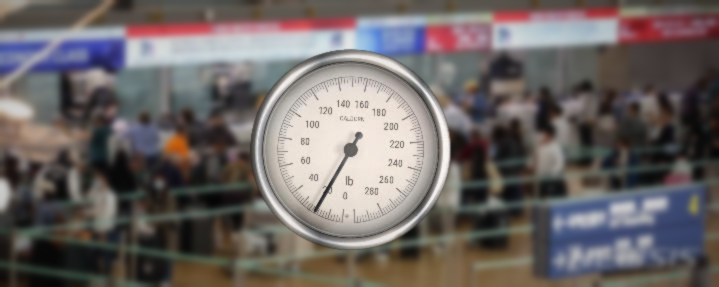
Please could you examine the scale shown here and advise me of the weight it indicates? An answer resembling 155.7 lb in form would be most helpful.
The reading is 20 lb
